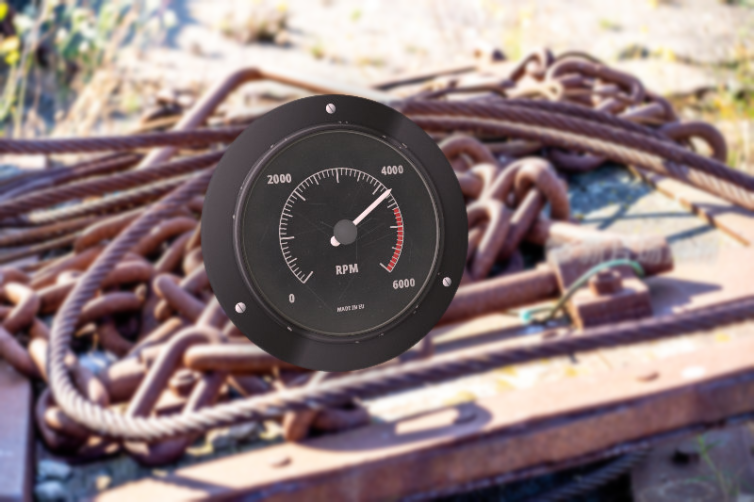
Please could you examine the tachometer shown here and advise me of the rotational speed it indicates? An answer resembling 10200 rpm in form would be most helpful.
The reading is 4200 rpm
